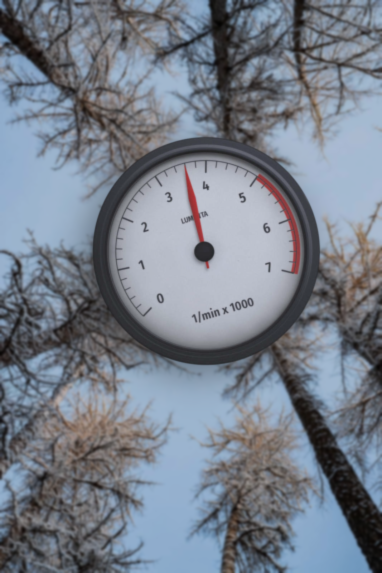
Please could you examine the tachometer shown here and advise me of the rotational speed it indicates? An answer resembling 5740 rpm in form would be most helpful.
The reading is 3600 rpm
